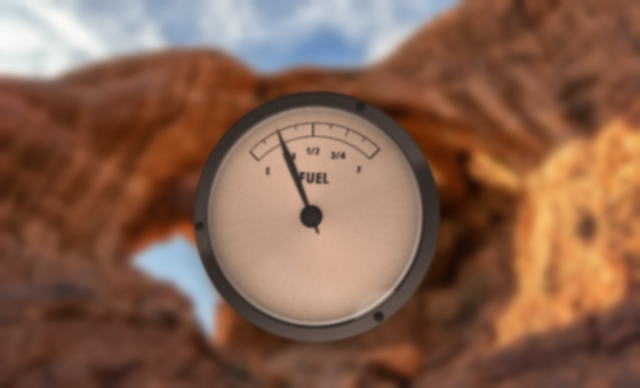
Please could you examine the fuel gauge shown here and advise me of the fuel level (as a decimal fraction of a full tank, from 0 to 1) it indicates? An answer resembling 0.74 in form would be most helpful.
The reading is 0.25
